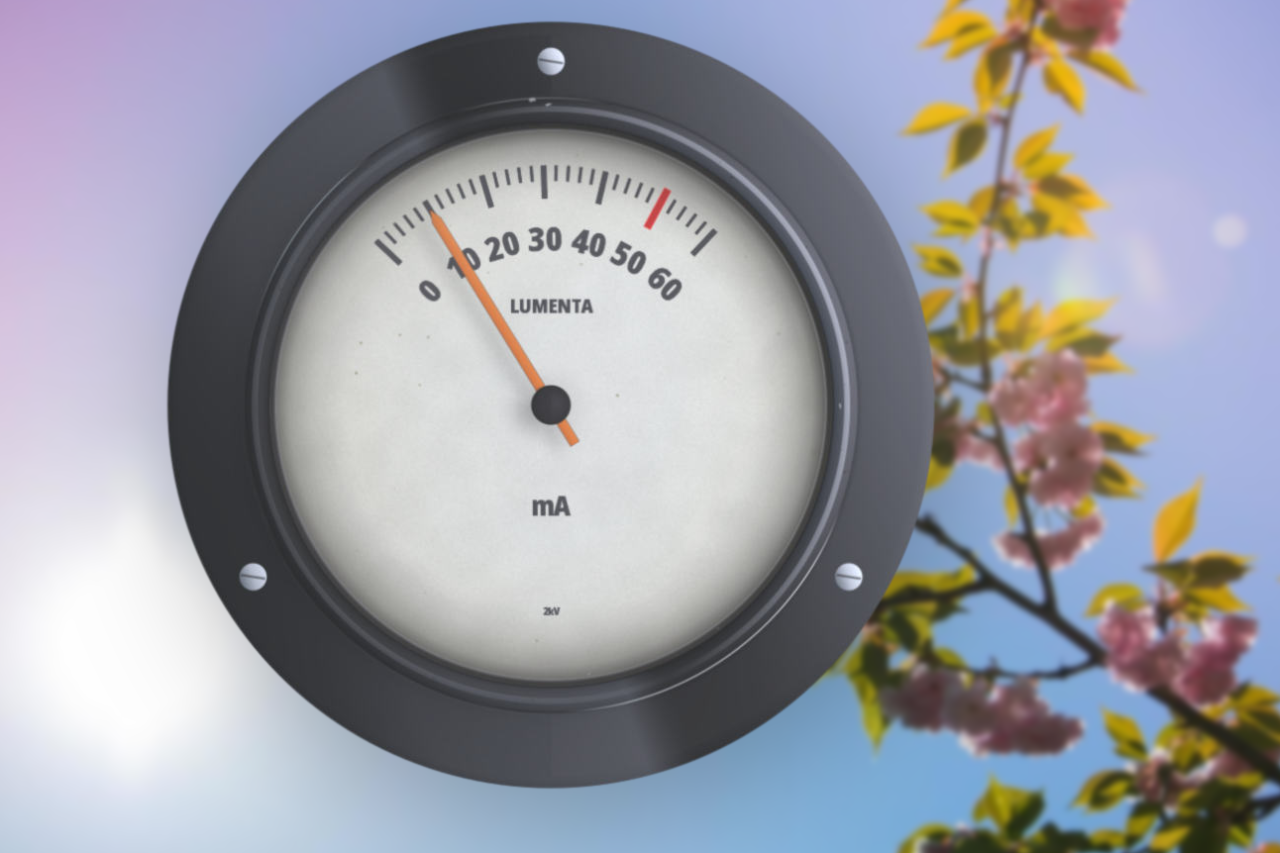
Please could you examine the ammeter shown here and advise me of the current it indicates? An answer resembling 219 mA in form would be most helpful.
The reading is 10 mA
